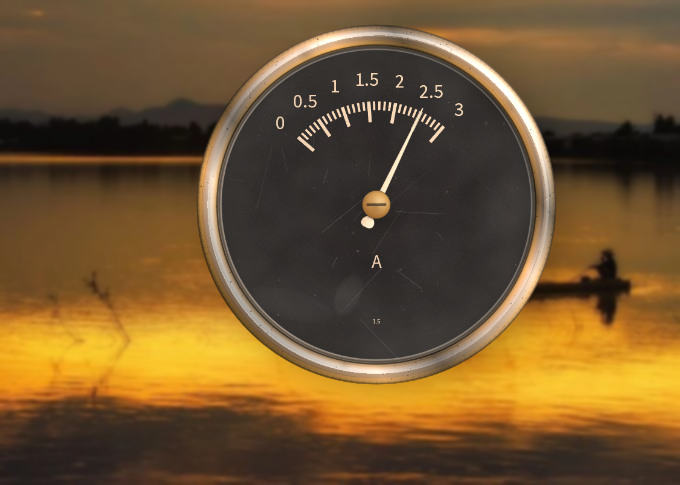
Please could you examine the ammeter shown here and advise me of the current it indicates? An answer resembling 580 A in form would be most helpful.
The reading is 2.5 A
